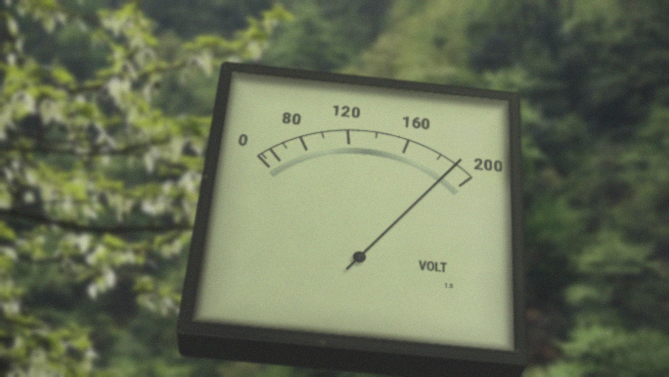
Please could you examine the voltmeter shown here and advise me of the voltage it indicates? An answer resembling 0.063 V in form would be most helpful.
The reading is 190 V
